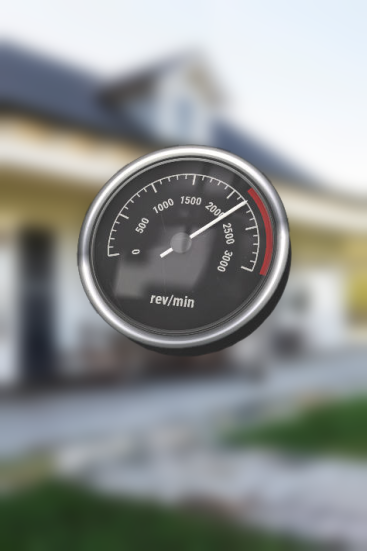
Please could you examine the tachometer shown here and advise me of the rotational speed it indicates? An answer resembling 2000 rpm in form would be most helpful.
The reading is 2200 rpm
